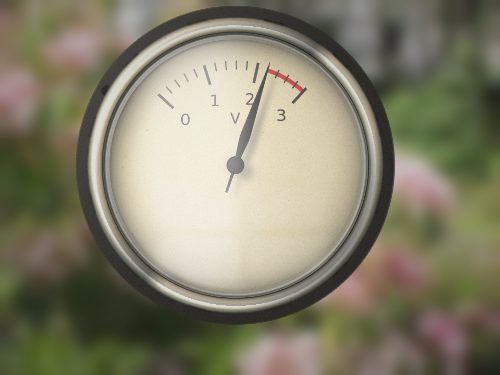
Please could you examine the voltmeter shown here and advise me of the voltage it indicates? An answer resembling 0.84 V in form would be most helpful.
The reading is 2.2 V
